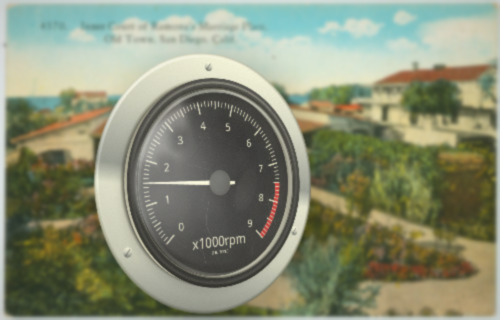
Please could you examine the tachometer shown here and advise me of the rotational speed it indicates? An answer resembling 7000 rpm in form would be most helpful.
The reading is 1500 rpm
